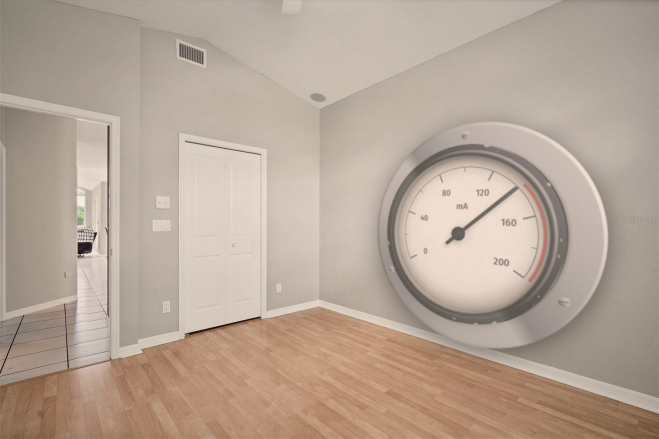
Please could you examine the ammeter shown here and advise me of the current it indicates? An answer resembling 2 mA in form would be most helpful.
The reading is 140 mA
